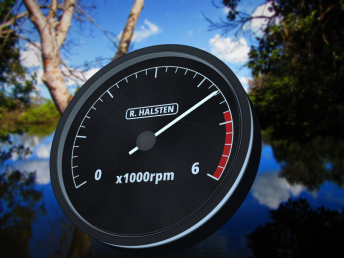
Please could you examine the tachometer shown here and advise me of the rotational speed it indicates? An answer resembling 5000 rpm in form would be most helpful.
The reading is 4400 rpm
